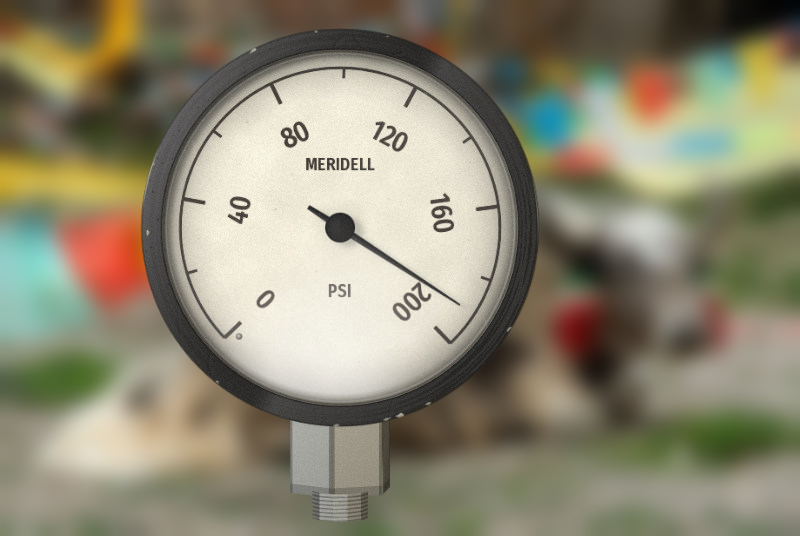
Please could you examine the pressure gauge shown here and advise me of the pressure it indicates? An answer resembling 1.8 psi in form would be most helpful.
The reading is 190 psi
